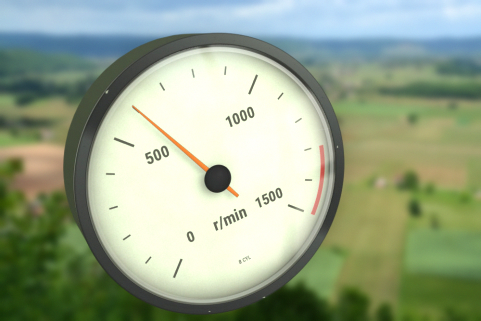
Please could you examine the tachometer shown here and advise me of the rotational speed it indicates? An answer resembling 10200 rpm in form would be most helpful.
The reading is 600 rpm
